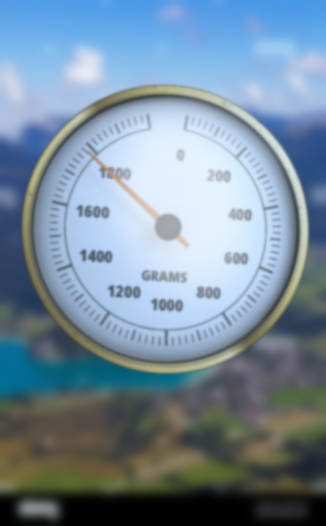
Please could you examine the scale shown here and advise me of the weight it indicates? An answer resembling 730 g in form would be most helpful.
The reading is 1780 g
